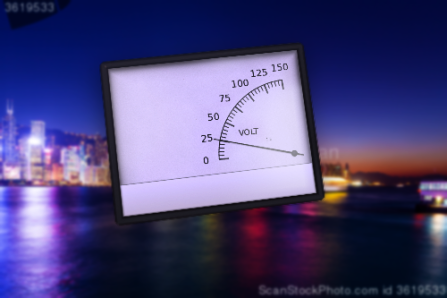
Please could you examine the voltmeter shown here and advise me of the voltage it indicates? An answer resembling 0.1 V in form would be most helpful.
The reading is 25 V
